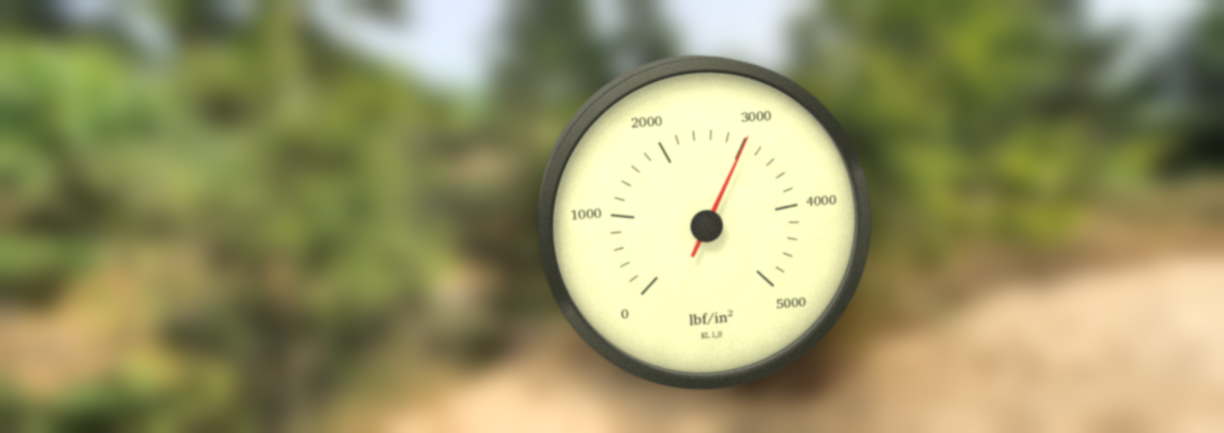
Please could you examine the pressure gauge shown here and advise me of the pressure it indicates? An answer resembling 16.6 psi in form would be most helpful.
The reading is 3000 psi
